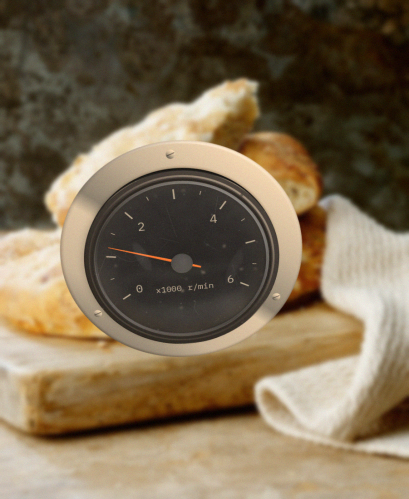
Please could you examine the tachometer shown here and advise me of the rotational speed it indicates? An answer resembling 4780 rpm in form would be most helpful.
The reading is 1250 rpm
